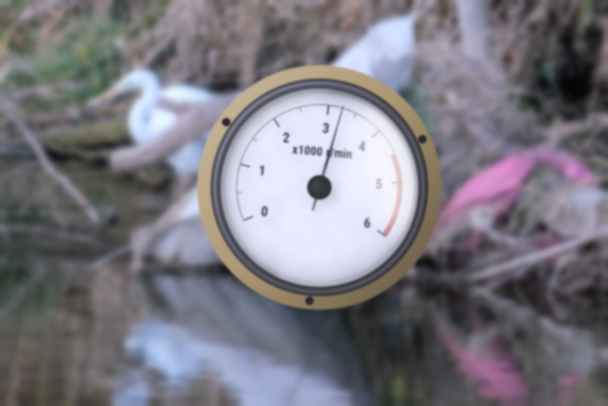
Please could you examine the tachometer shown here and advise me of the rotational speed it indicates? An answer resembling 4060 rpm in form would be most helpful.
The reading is 3250 rpm
